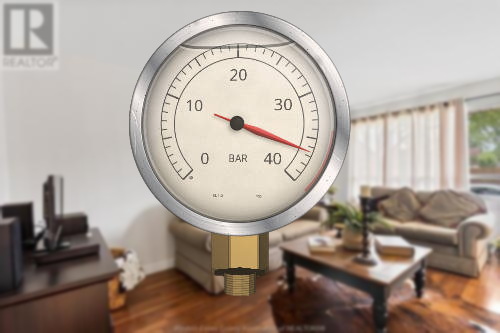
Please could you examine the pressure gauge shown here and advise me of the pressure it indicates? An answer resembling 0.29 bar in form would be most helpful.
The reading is 36.5 bar
